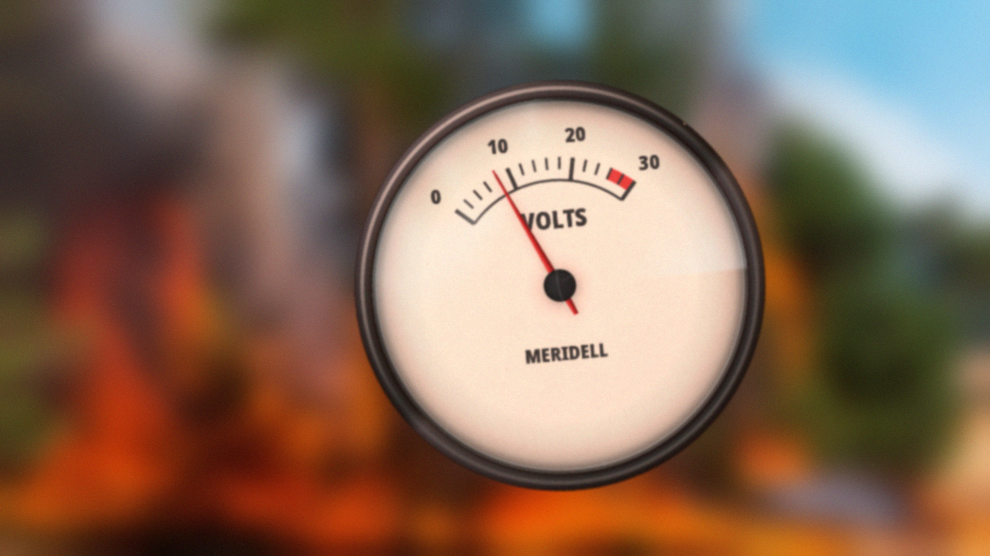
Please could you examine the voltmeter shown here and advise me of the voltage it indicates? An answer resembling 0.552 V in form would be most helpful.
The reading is 8 V
